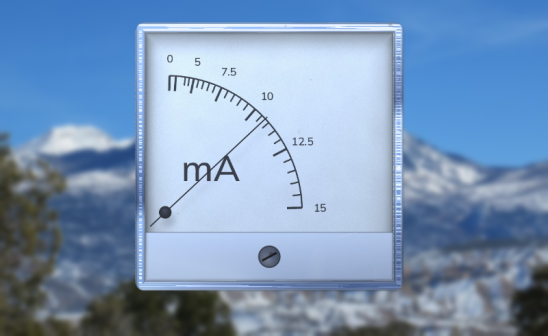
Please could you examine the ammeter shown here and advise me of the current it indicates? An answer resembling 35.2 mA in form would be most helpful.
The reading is 10.75 mA
